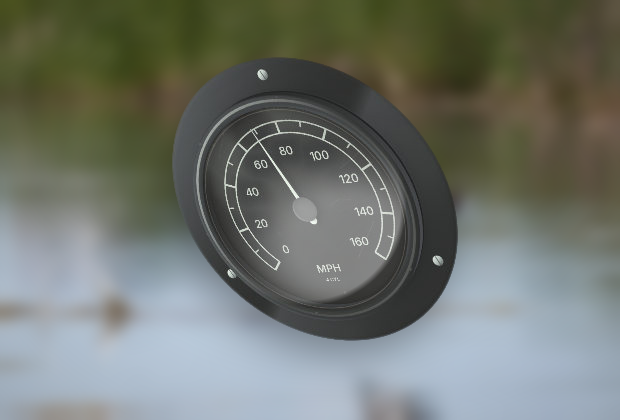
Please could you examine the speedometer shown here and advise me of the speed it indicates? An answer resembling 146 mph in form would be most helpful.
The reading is 70 mph
